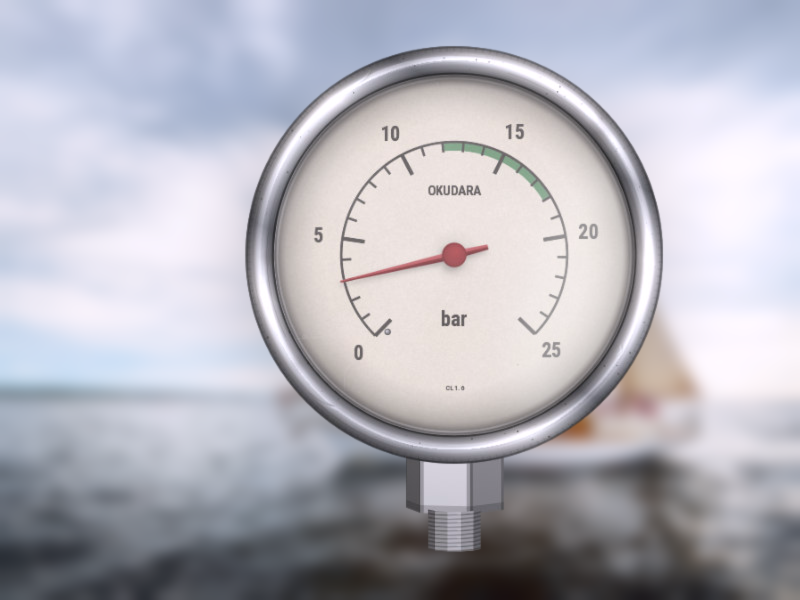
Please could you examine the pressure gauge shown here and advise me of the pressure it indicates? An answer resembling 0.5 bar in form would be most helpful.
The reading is 3 bar
